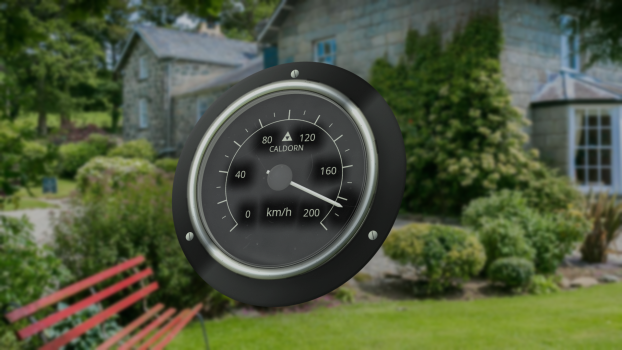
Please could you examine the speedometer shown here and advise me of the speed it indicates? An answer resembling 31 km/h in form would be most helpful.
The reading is 185 km/h
